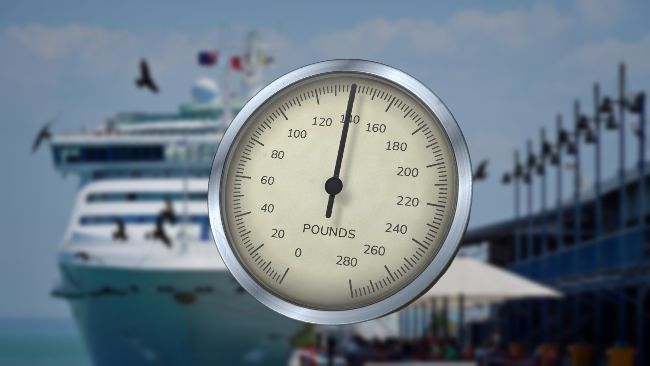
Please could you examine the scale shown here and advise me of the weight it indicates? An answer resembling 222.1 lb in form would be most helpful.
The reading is 140 lb
